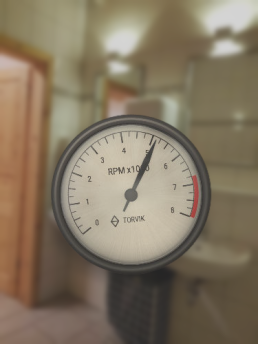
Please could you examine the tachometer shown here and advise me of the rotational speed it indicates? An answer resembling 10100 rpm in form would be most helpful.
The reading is 5125 rpm
